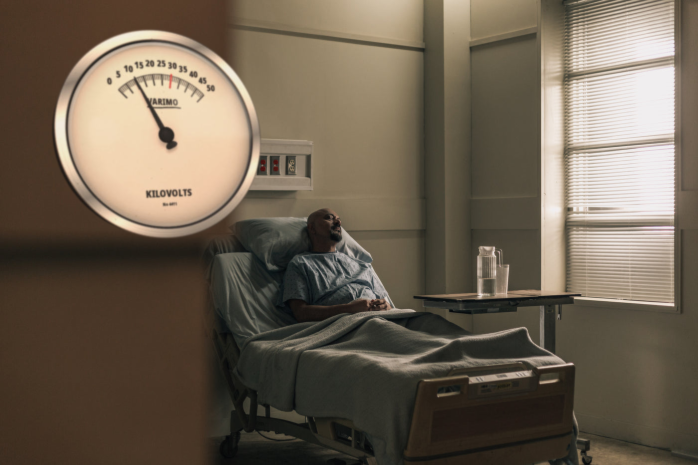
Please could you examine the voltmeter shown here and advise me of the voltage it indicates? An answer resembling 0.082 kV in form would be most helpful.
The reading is 10 kV
